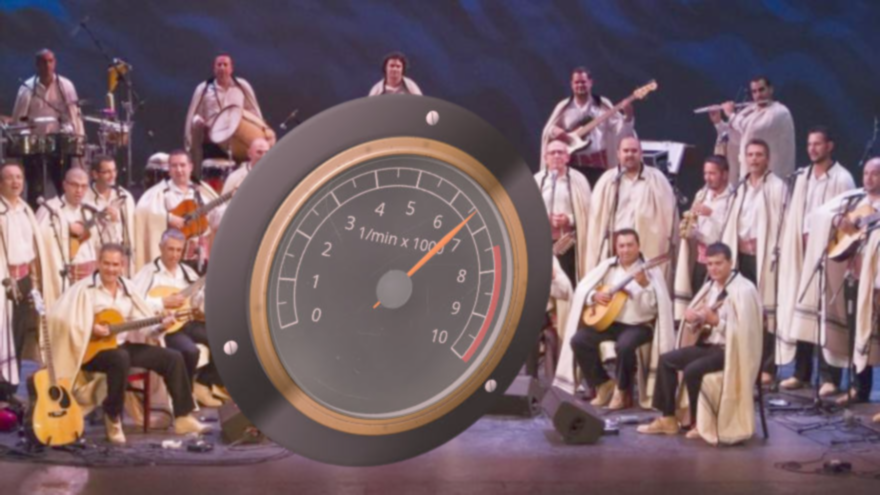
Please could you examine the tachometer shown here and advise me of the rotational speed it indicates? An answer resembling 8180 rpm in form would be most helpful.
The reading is 6500 rpm
